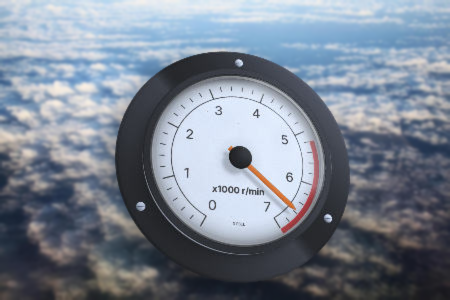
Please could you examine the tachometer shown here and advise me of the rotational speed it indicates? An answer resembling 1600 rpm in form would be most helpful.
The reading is 6600 rpm
